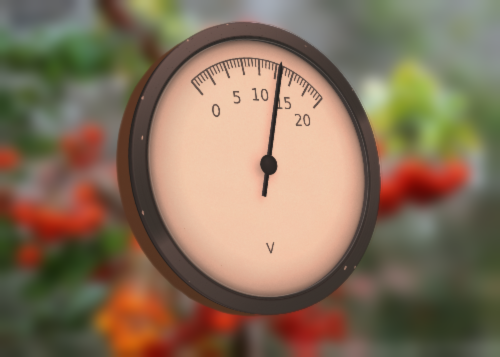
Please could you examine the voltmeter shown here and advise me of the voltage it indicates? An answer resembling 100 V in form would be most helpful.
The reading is 12.5 V
